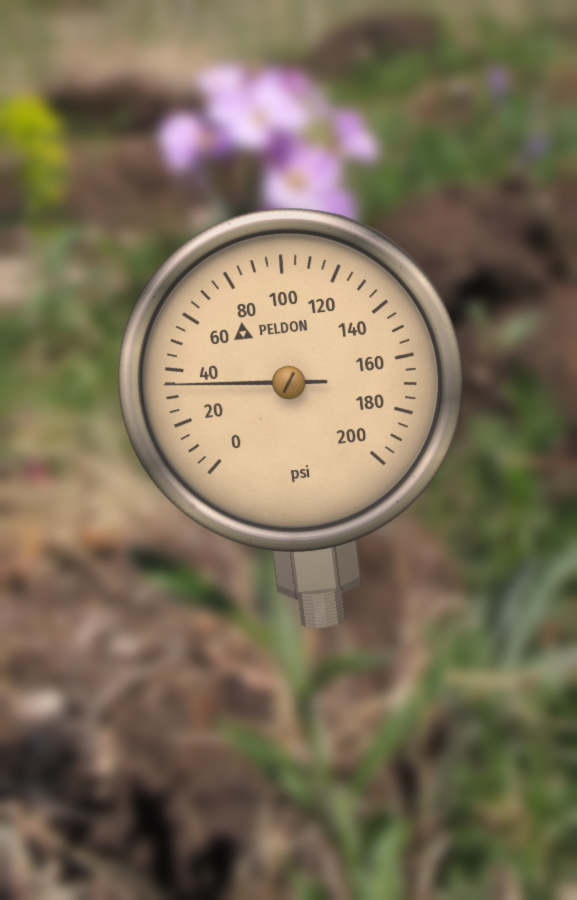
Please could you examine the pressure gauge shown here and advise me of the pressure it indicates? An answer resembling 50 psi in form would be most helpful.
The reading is 35 psi
